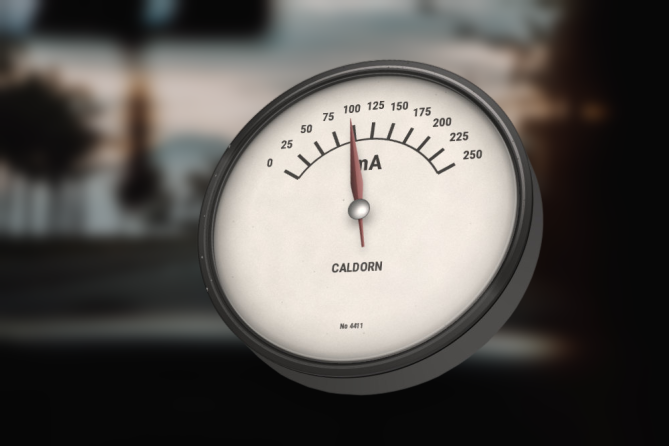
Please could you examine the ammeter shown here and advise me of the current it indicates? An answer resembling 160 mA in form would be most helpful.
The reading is 100 mA
